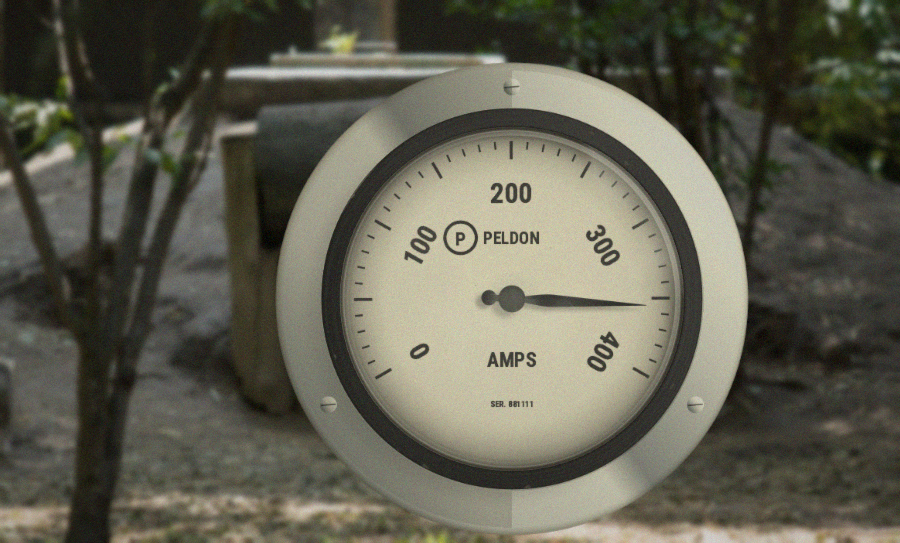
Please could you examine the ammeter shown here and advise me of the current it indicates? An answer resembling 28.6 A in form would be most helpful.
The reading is 355 A
